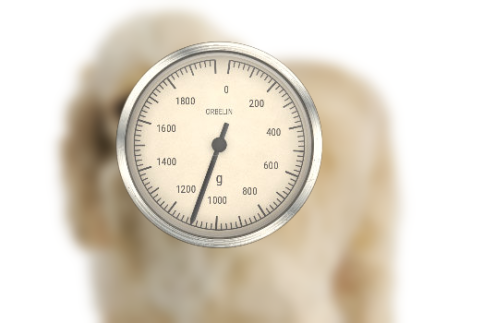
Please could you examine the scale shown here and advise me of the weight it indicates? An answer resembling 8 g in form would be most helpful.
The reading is 1100 g
